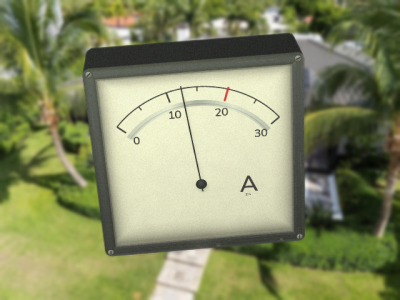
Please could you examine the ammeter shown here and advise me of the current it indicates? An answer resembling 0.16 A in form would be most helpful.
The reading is 12.5 A
